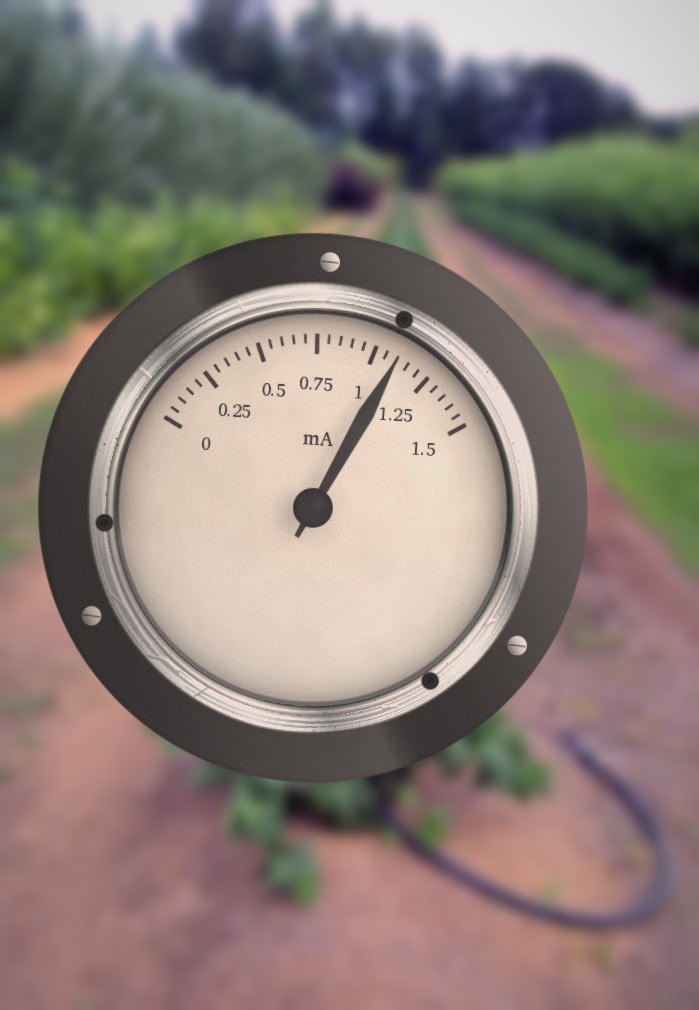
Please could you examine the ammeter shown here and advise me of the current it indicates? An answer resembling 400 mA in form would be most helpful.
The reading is 1.1 mA
